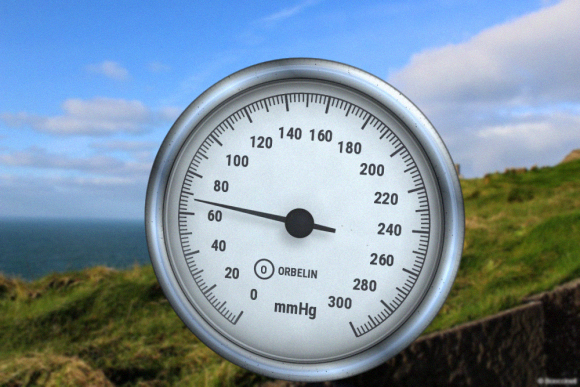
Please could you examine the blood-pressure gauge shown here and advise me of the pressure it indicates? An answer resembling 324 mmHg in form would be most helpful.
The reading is 68 mmHg
